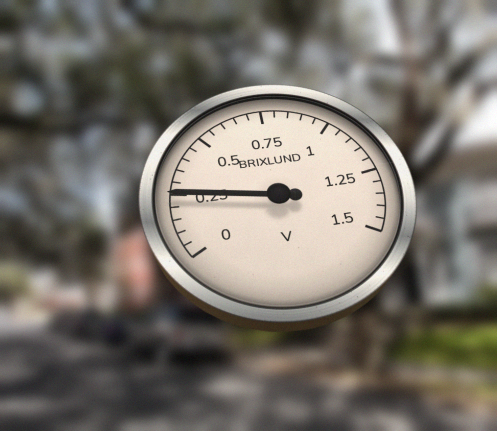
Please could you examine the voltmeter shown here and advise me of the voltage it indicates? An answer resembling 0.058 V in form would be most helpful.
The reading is 0.25 V
